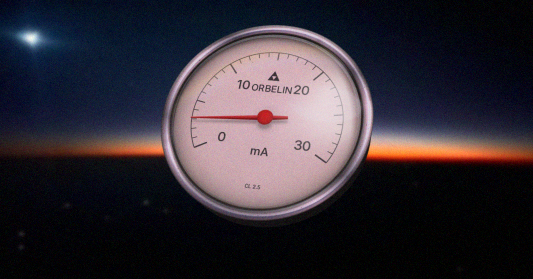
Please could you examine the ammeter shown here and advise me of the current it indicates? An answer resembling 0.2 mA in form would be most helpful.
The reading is 3 mA
